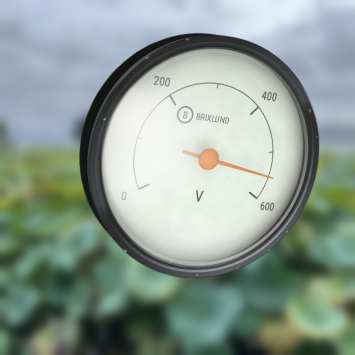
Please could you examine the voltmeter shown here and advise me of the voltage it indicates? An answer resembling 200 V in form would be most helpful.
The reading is 550 V
